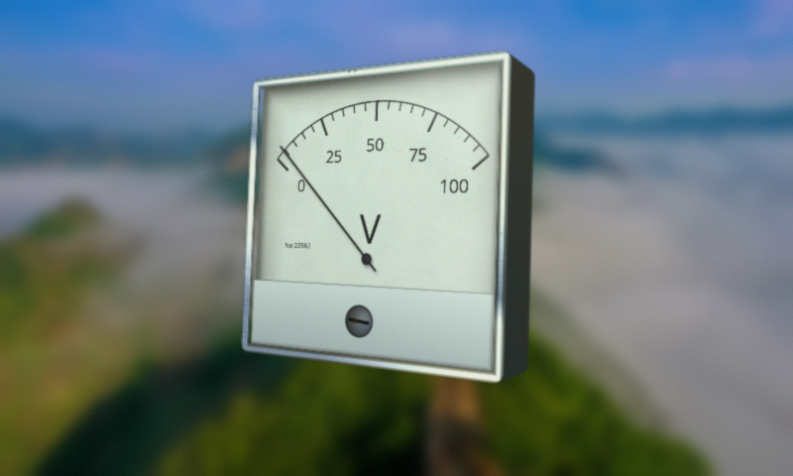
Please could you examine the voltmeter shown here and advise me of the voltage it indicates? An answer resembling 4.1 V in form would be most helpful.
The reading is 5 V
